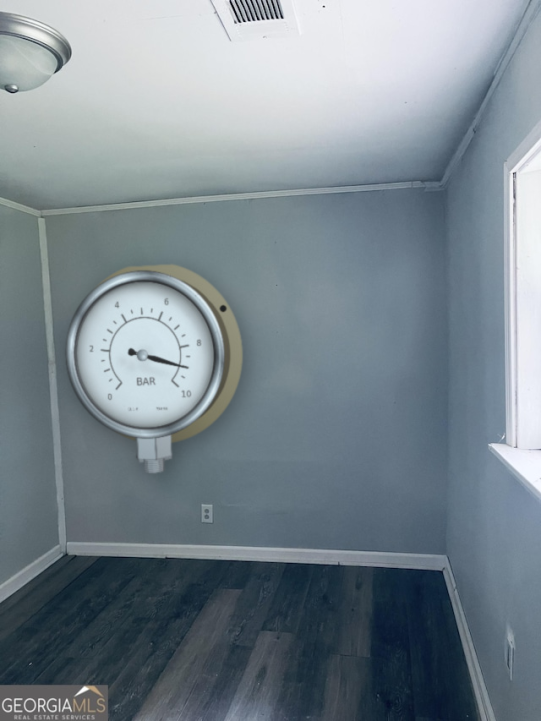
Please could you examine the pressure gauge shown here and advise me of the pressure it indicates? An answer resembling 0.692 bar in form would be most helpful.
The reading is 9 bar
